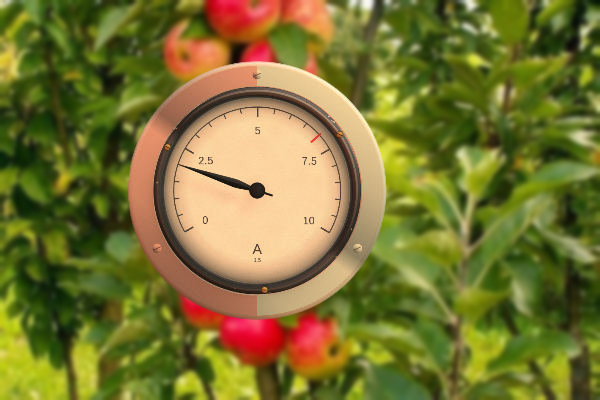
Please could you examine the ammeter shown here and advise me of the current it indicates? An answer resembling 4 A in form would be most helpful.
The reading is 2 A
